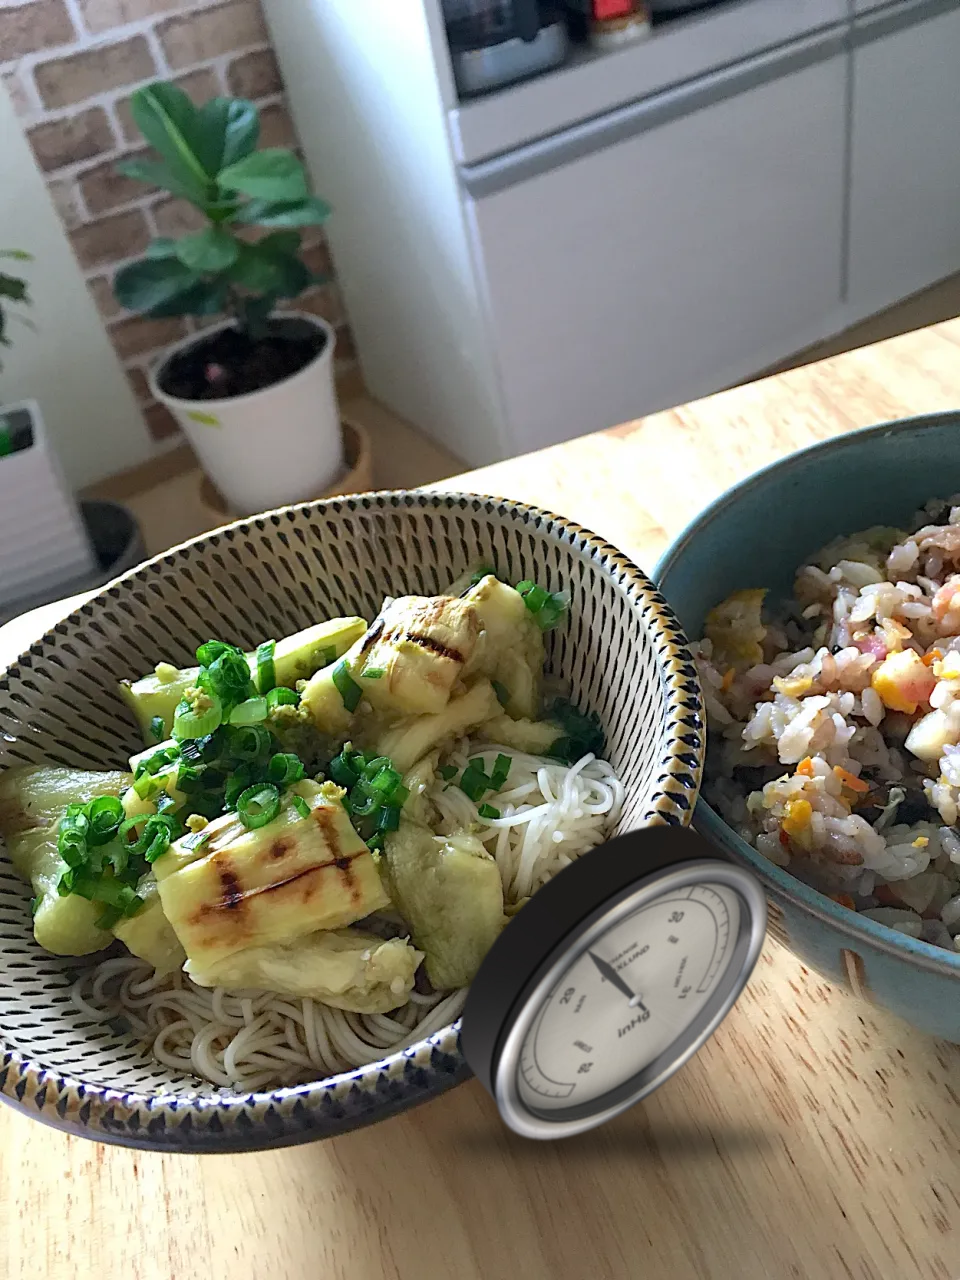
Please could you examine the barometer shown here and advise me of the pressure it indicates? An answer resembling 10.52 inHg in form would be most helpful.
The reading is 29.3 inHg
